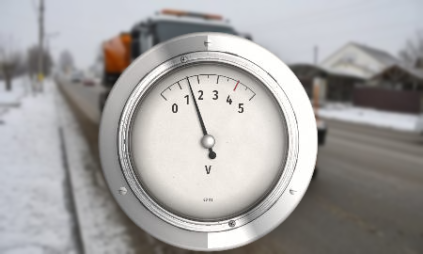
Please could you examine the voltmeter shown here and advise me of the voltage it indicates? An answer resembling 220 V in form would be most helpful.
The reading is 1.5 V
